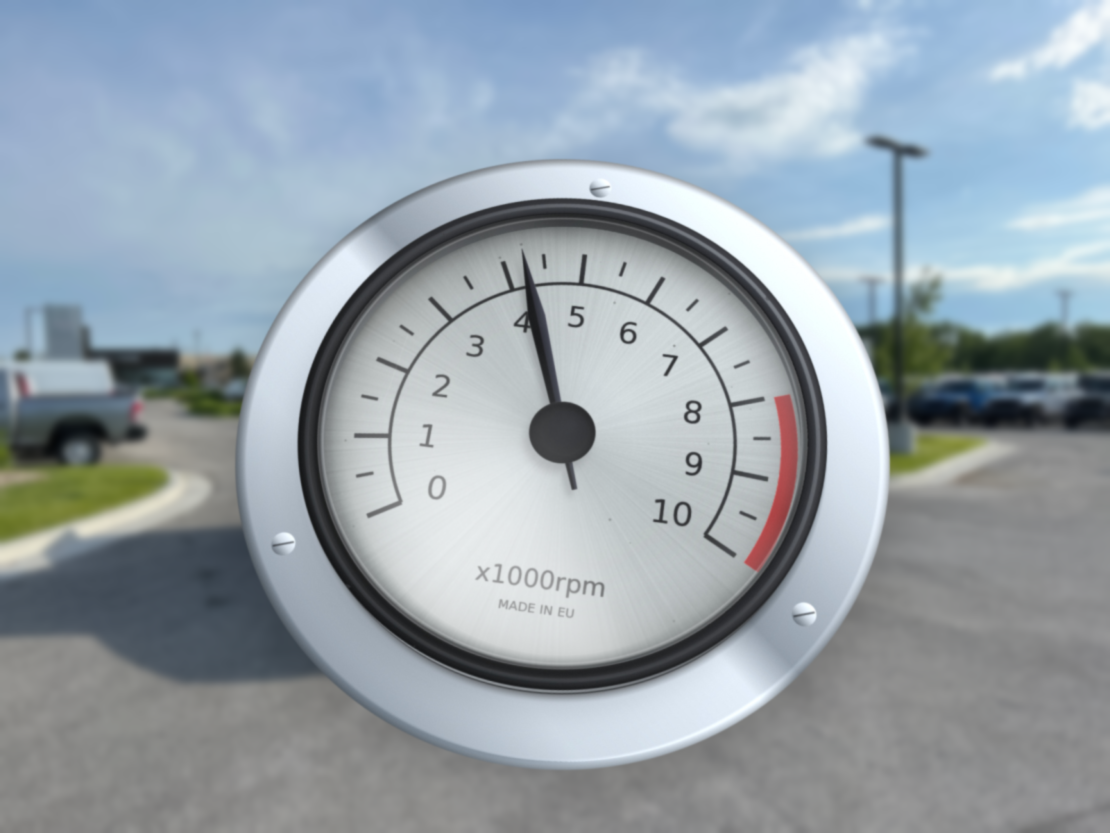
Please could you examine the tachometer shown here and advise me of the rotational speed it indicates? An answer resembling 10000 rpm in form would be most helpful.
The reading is 4250 rpm
